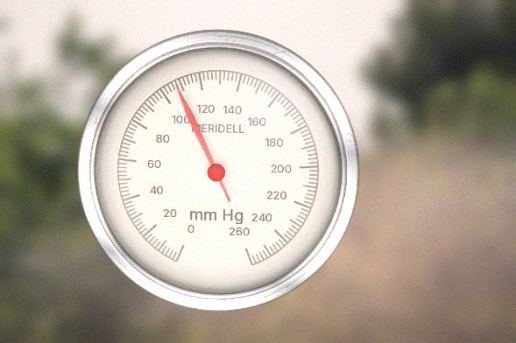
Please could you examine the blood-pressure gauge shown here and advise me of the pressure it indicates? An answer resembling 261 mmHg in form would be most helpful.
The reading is 108 mmHg
